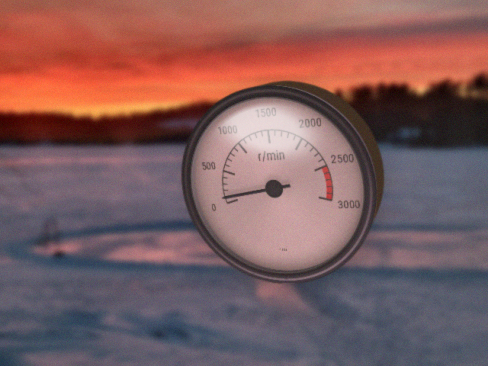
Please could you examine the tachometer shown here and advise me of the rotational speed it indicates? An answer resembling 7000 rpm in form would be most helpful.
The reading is 100 rpm
